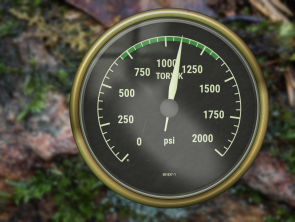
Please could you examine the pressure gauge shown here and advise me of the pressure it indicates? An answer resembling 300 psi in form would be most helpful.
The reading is 1100 psi
